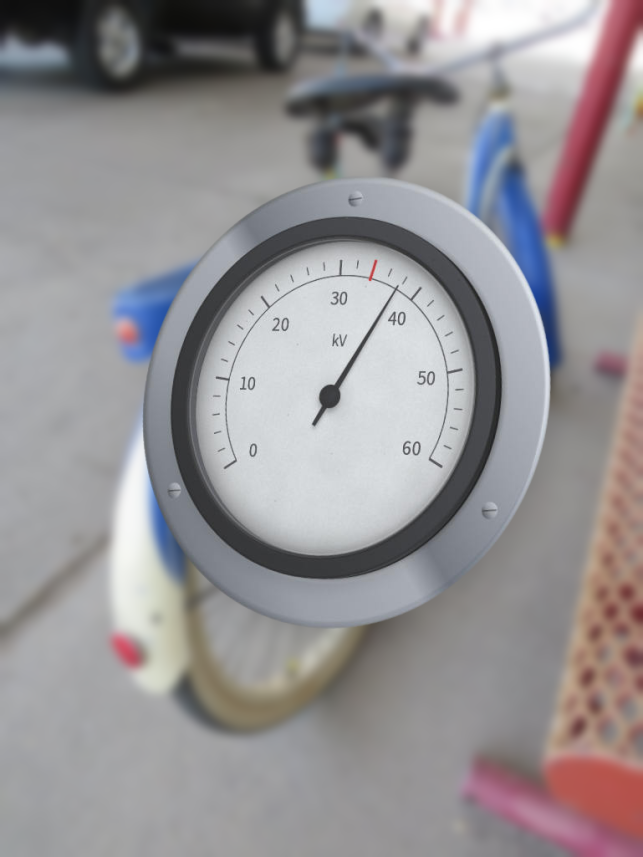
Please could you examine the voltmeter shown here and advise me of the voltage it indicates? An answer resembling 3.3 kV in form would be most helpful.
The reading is 38 kV
